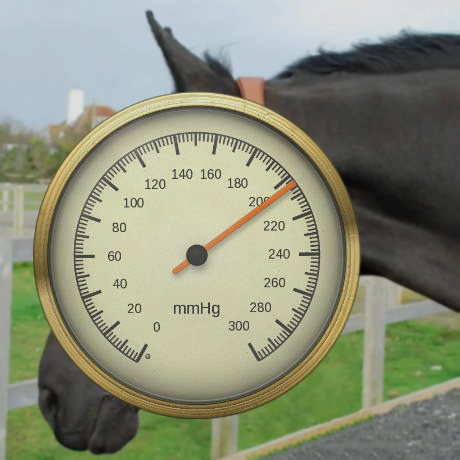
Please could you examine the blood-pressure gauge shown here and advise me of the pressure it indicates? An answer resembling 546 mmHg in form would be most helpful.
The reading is 204 mmHg
